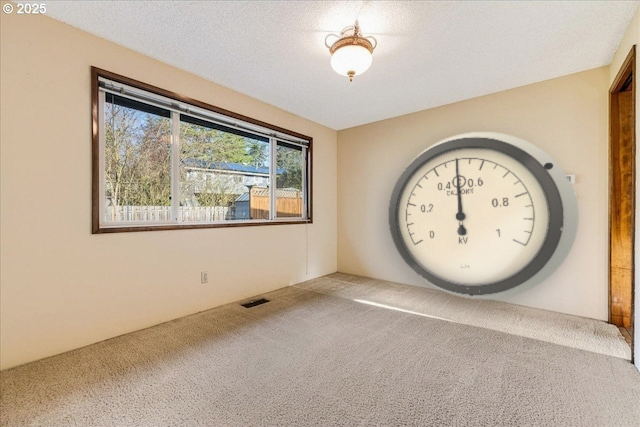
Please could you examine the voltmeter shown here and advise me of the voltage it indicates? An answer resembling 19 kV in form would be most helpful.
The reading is 0.5 kV
